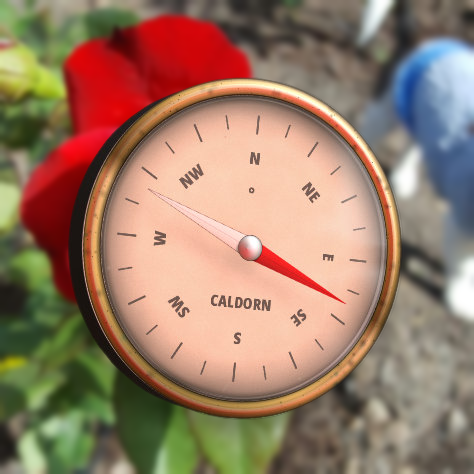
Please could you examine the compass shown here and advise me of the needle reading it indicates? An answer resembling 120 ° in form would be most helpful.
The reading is 112.5 °
